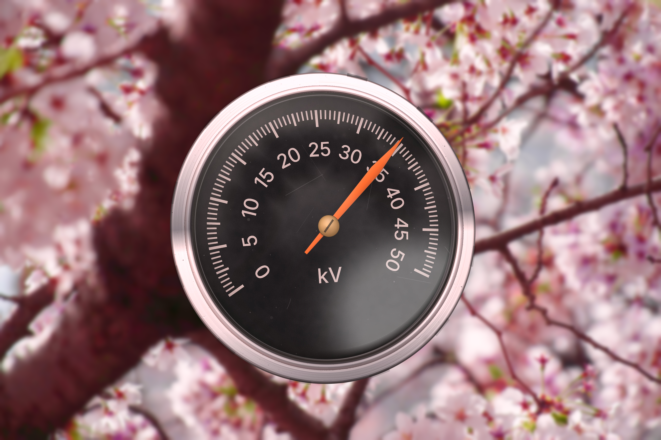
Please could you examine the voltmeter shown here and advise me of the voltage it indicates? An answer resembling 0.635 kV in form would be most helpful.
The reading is 34.5 kV
